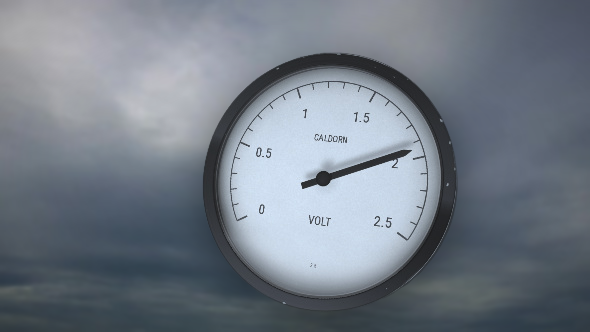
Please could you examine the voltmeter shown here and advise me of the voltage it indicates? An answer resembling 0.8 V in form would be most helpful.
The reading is 1.95 V
